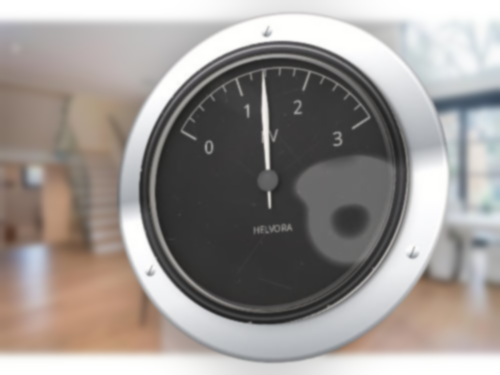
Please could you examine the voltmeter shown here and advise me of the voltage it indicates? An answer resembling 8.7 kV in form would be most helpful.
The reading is 1.4 kV
